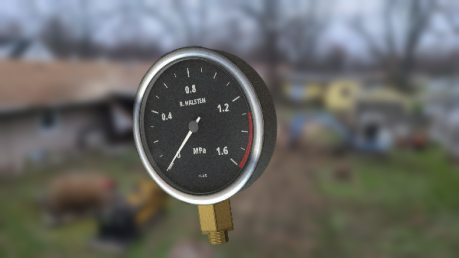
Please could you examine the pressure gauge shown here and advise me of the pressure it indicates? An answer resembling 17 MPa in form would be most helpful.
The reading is 0 MPa
